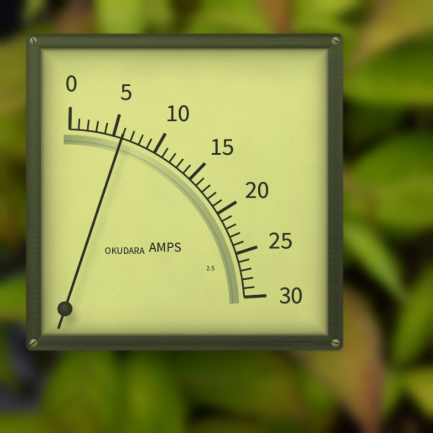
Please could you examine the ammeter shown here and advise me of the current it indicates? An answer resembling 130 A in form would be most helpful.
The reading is 6 A
